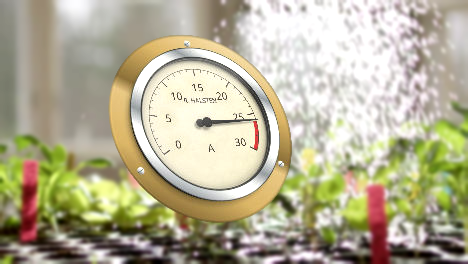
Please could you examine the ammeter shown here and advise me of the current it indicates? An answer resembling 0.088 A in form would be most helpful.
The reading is 26 A
